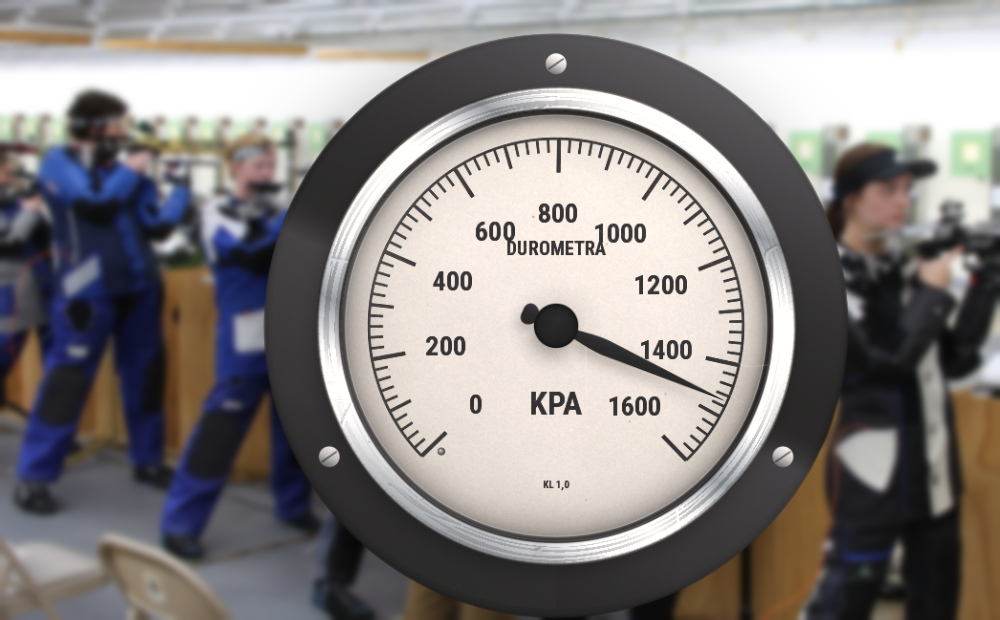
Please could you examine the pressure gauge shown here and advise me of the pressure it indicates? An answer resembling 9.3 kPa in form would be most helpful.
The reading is 1470 kPa
